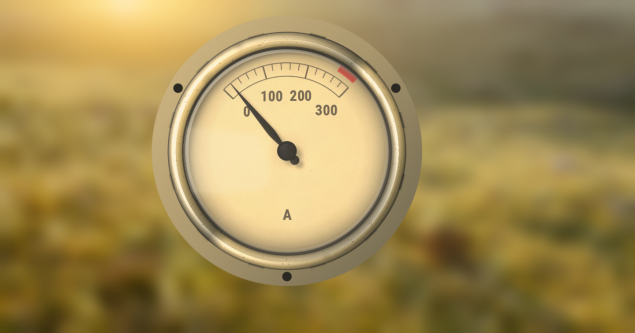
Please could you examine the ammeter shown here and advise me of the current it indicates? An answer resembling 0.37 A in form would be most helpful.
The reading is 20 A
